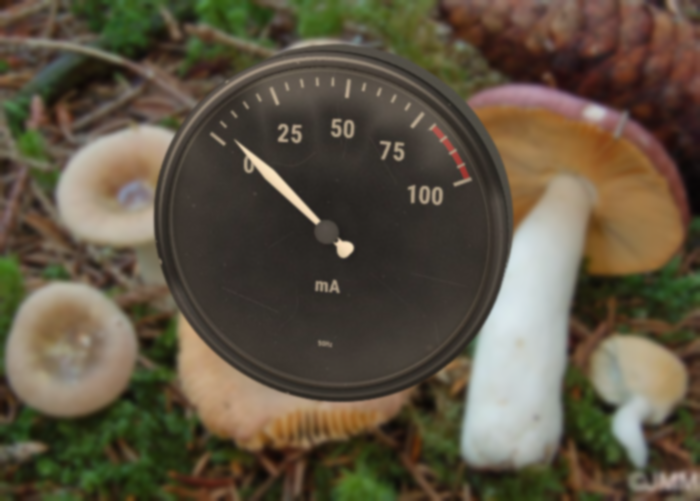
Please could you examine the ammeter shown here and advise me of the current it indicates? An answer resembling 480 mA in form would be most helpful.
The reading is 5 mA
